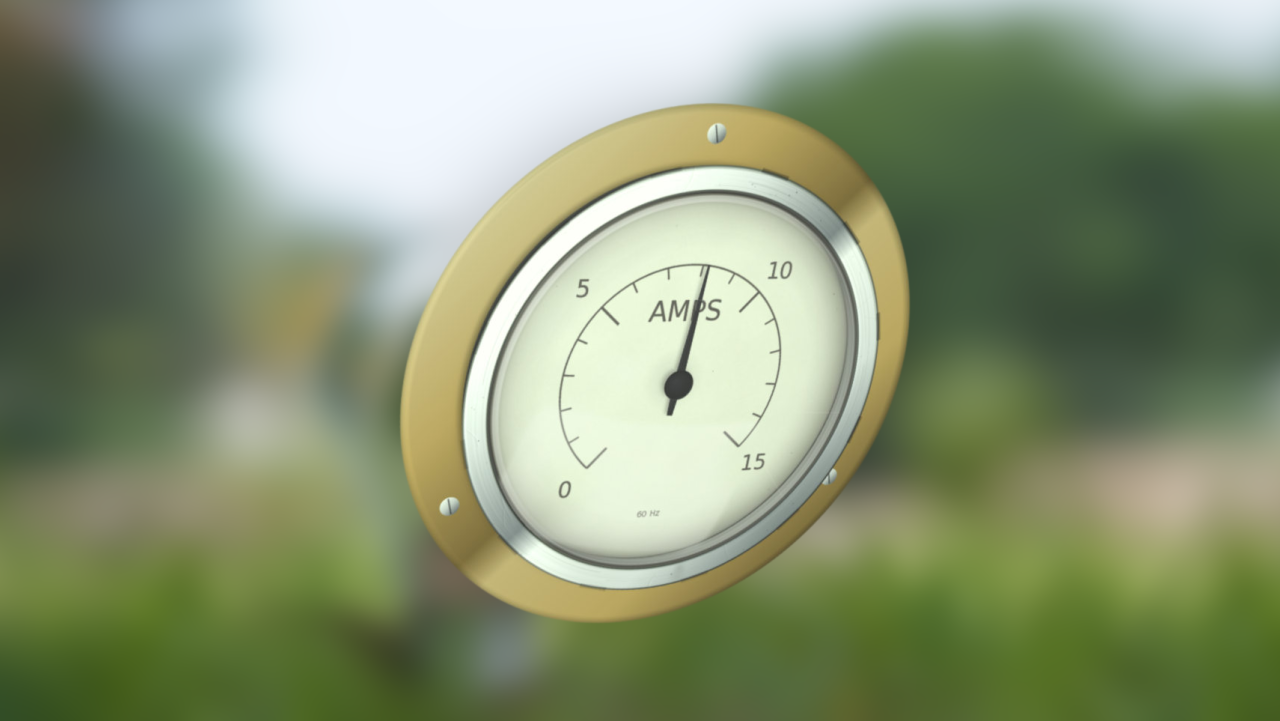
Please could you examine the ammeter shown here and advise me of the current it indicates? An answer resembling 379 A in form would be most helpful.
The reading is 8 A
